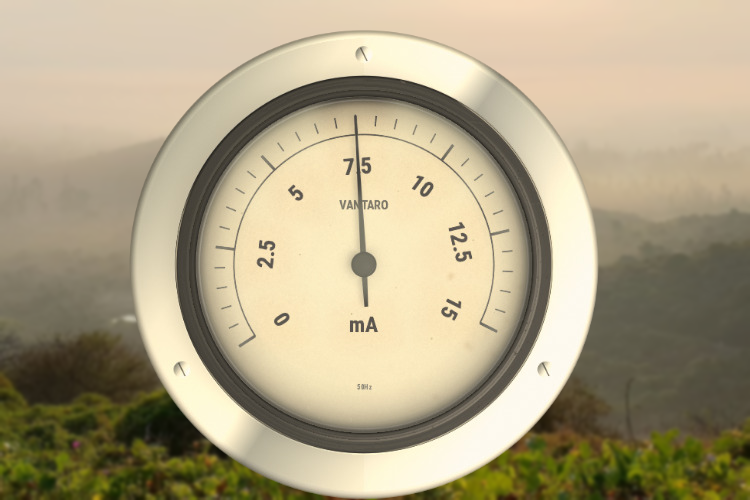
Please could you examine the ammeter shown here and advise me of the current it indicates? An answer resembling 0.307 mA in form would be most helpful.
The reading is 7.5 mA
